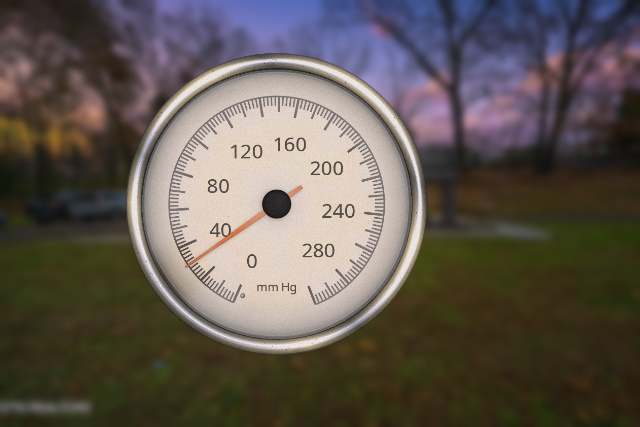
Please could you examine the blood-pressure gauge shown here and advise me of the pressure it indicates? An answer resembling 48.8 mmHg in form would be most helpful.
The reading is 30 mmHg
